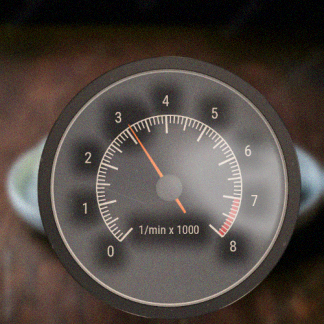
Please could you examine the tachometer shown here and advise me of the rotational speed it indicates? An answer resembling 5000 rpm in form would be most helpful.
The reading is 3100 rpm
